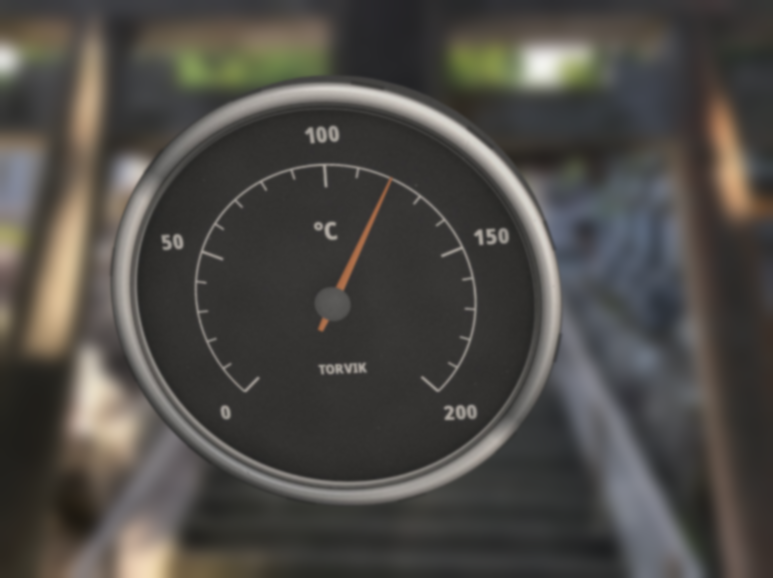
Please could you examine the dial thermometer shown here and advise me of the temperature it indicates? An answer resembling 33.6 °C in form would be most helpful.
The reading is 120 °C
